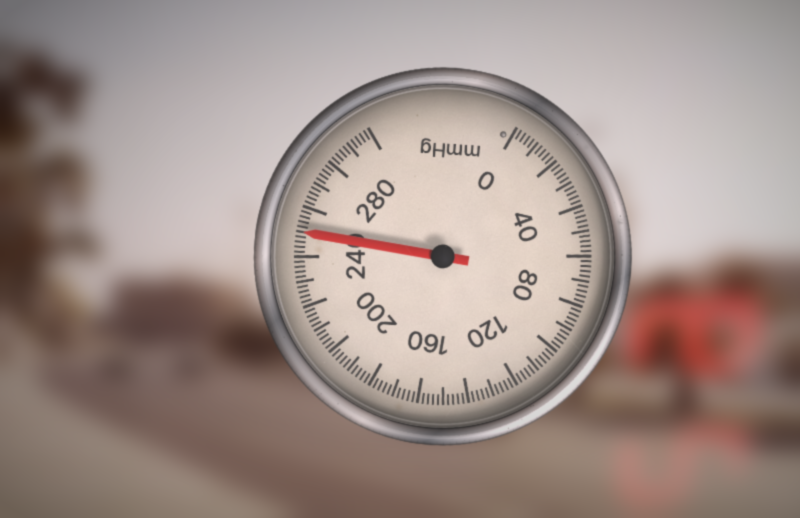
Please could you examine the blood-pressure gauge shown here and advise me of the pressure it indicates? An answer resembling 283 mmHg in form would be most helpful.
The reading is 250 mmHg
